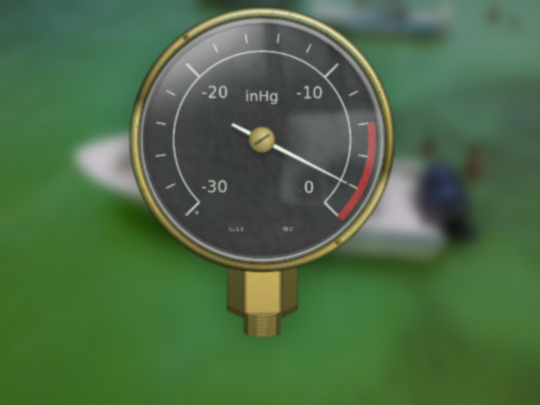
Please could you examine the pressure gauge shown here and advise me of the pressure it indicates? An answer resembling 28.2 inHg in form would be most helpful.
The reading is -2 inHg
